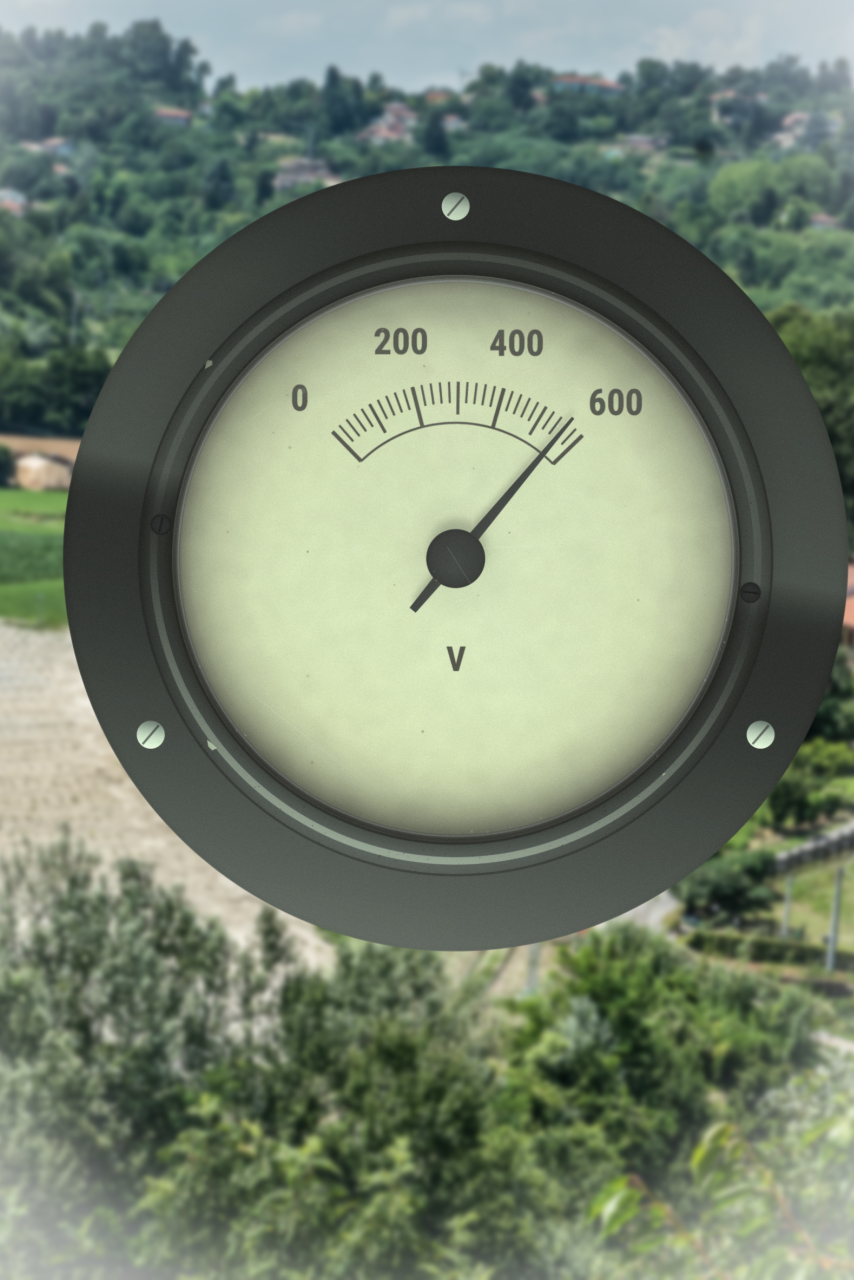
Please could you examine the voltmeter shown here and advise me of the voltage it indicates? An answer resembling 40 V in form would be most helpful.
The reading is 560 V
